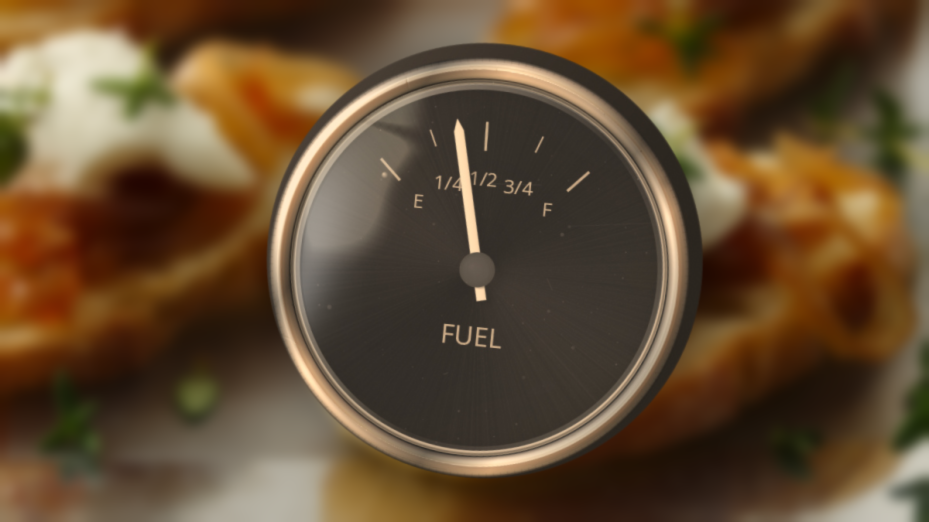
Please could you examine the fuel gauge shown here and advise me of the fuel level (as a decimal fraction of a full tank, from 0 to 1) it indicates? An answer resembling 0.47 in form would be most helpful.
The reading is 0.375
